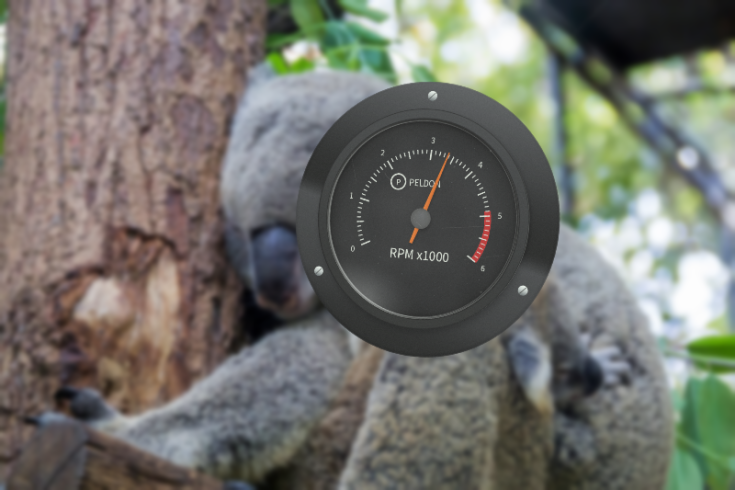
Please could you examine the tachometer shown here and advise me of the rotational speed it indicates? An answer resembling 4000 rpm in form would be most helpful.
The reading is 3400 rpm
